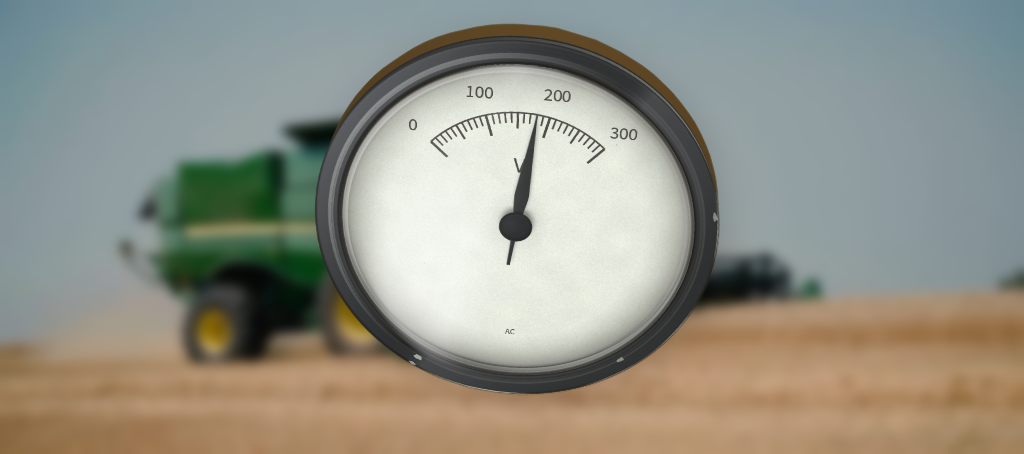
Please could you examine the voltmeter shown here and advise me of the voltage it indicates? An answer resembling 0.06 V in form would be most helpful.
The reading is 180 V
